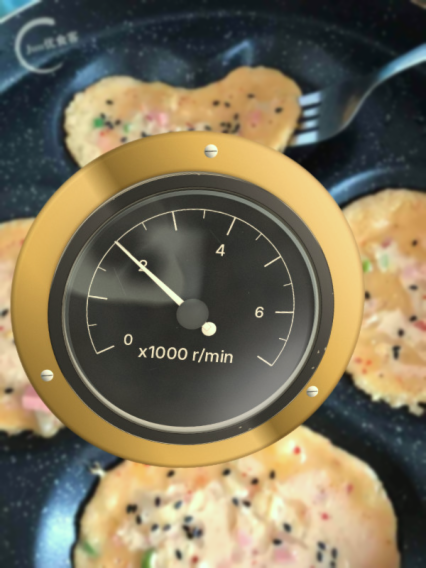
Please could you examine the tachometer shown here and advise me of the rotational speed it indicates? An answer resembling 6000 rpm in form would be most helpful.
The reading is 2000 rpm
